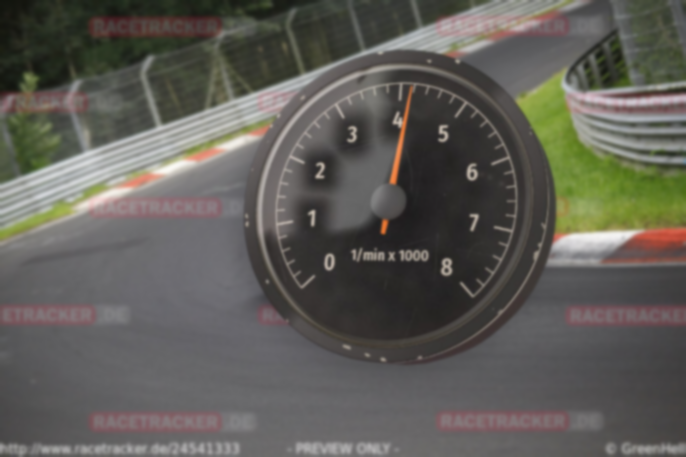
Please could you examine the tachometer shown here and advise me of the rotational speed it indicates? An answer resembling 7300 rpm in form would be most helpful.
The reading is 4200 rpm
